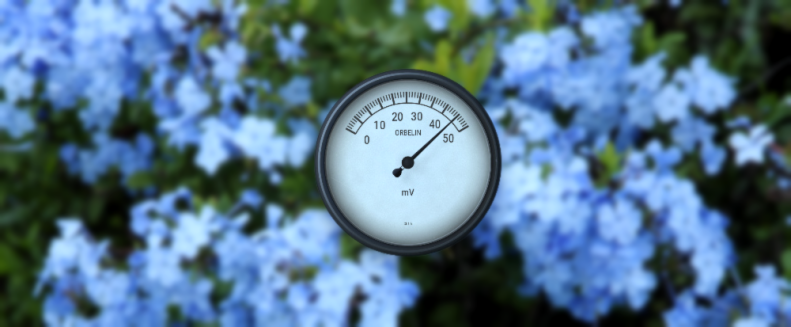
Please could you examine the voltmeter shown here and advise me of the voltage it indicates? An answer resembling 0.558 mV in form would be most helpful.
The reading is 45 mV
